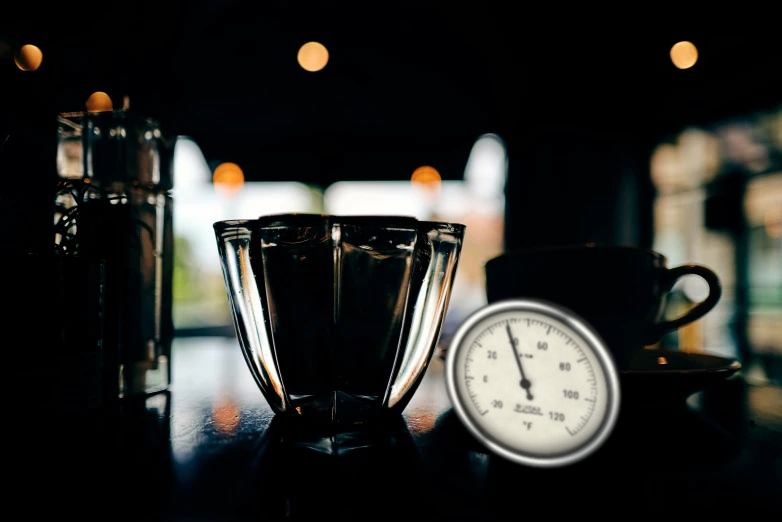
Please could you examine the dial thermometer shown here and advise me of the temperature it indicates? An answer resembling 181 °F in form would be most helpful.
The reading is 40 °F
